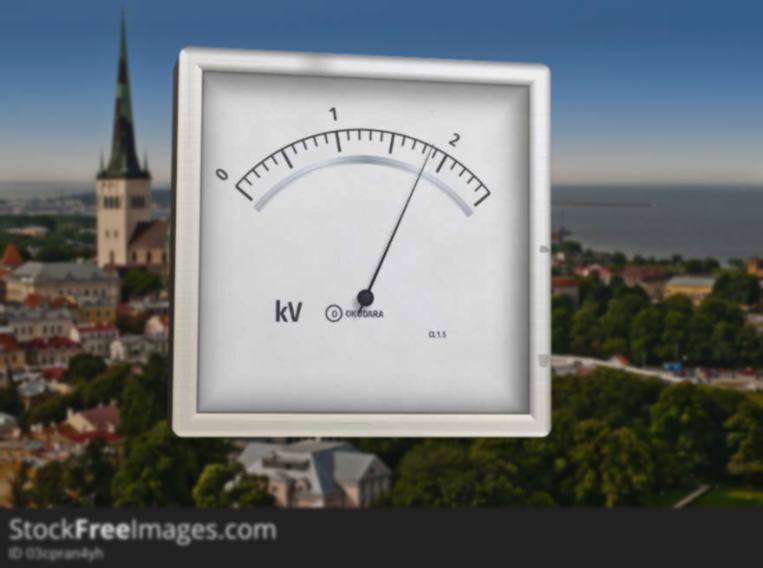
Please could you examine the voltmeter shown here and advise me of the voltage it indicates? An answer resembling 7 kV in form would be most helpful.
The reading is 1.85 kV
